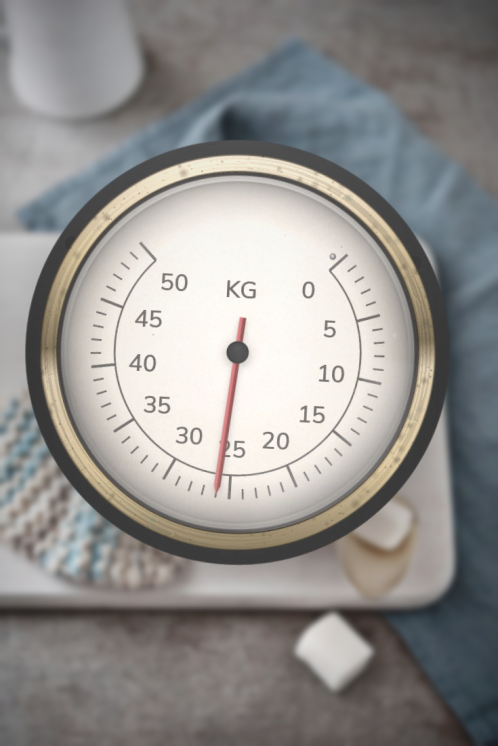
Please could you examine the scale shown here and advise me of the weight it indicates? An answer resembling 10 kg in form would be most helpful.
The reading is 26 kg
